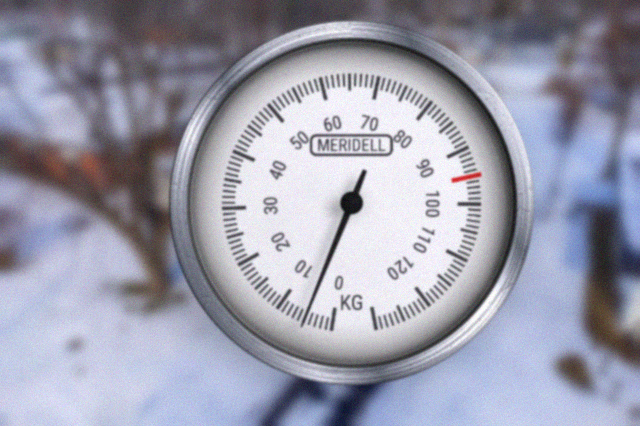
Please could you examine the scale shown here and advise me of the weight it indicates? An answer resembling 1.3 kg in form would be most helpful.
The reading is 5 kg
